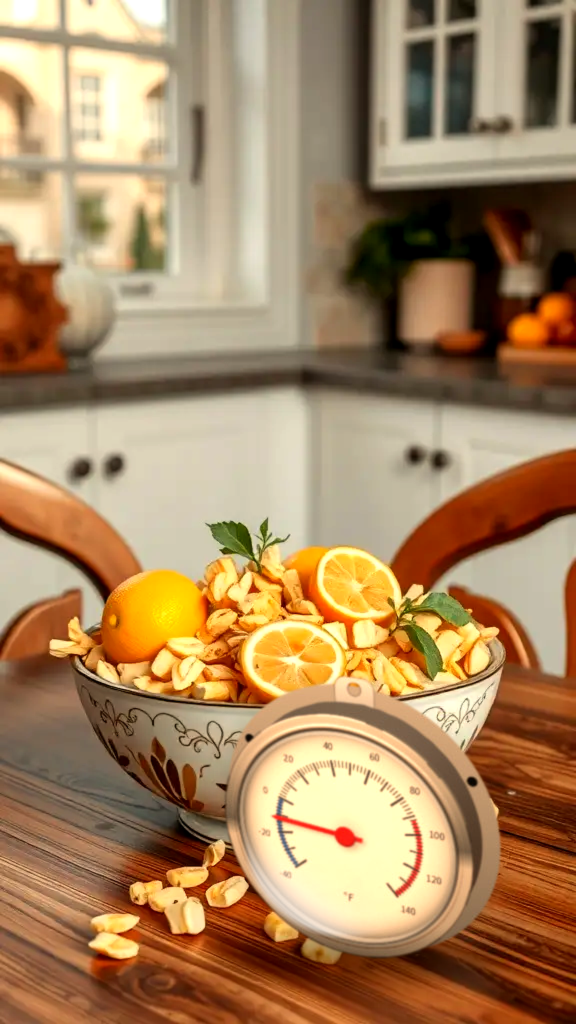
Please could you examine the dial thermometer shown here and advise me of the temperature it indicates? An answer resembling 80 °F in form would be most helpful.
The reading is -10 °F
